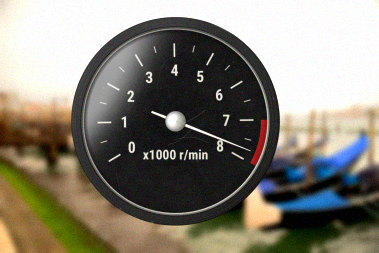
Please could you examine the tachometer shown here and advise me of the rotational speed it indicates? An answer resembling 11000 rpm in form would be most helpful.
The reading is 7750 rpm
